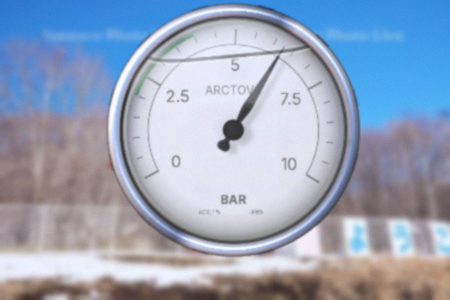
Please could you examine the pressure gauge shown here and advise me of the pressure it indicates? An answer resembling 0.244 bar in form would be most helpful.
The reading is 6.25 bar
